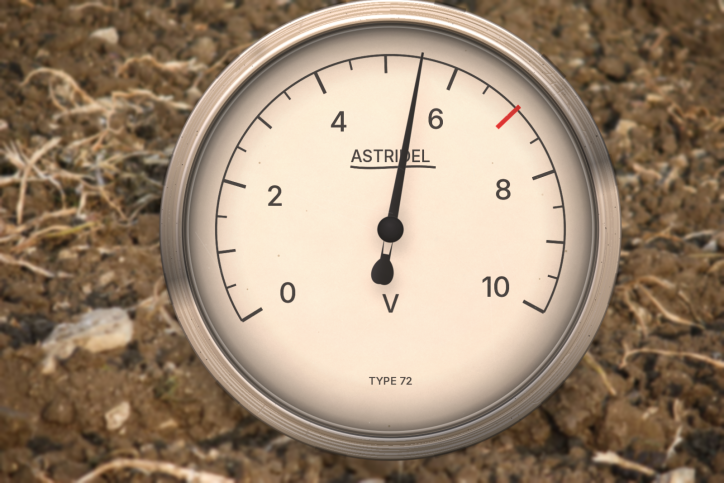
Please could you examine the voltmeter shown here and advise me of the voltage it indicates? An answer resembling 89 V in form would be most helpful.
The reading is 5.5 V
